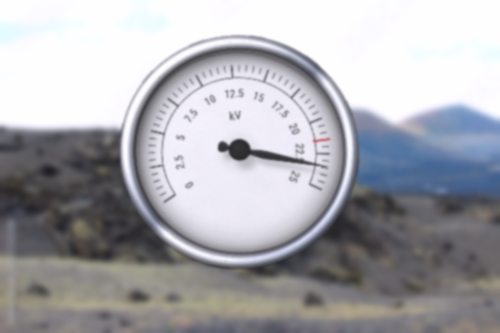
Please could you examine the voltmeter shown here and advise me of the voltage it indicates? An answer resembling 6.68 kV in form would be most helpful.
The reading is 23.5 kV
